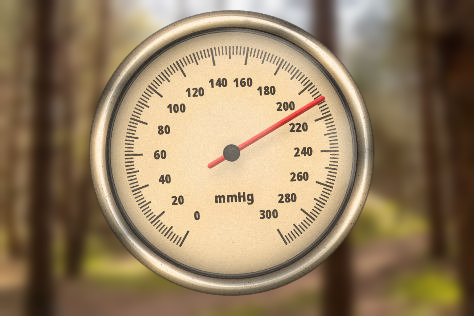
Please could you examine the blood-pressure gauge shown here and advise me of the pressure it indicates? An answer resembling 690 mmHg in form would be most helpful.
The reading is 210 mmHg
